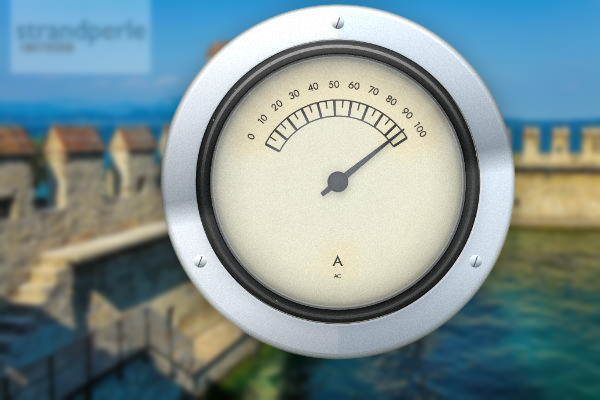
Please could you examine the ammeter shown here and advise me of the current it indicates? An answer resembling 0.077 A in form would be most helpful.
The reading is 95 A
